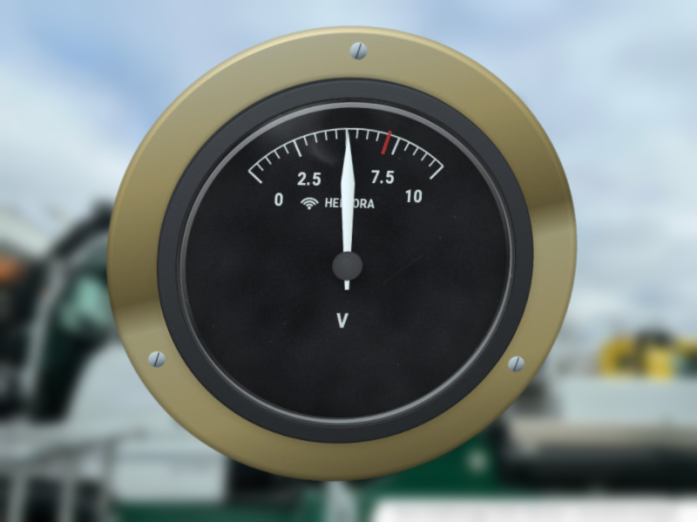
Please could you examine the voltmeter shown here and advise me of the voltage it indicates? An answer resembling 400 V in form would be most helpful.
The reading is 5 V
